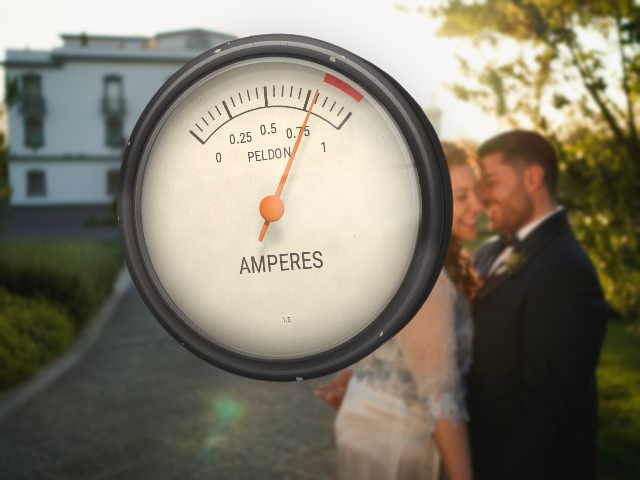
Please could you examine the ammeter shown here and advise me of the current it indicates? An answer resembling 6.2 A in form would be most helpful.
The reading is 0.8 A
